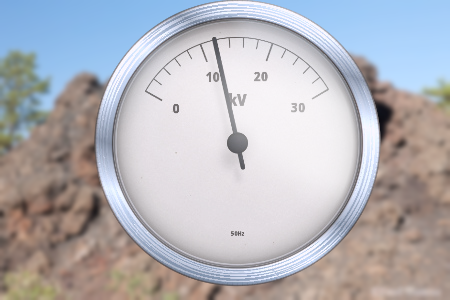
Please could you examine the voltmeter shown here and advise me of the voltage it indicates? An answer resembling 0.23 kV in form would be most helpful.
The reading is 12 kV
